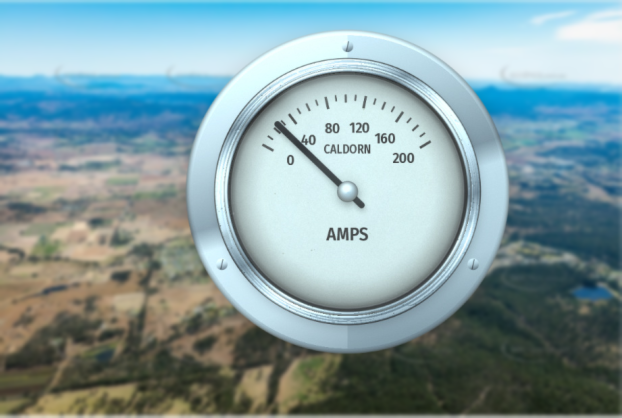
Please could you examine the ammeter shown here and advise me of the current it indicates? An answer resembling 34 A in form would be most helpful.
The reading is 25 A
